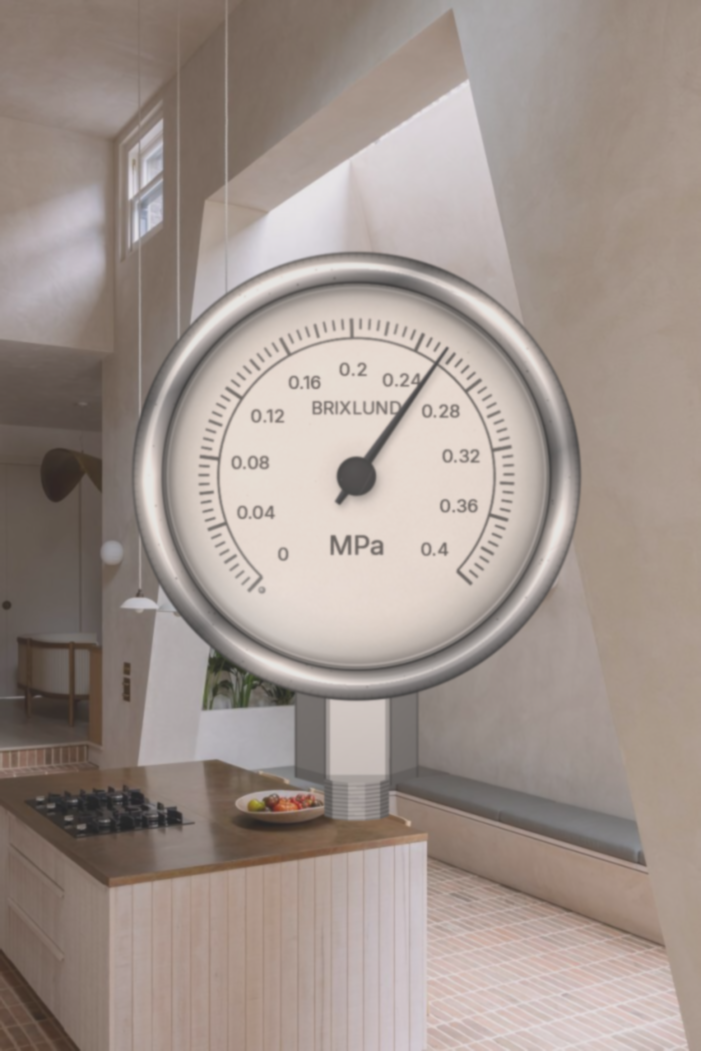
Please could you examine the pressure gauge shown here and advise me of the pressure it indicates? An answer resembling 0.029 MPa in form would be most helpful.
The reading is 0.255 MPa
